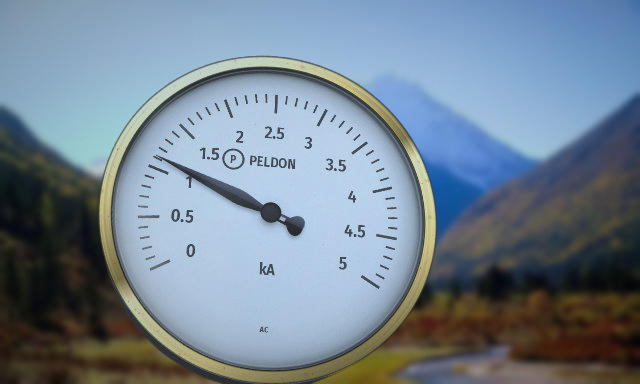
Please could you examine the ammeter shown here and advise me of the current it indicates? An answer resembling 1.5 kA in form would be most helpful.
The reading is 1.1 kA
